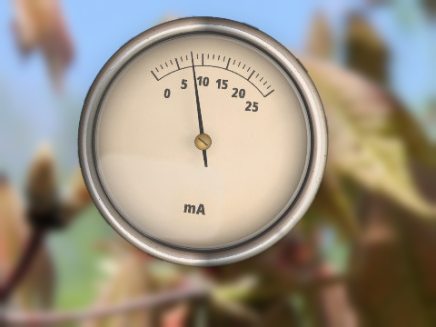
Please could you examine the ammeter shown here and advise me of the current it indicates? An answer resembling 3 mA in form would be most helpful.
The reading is 8 mA
